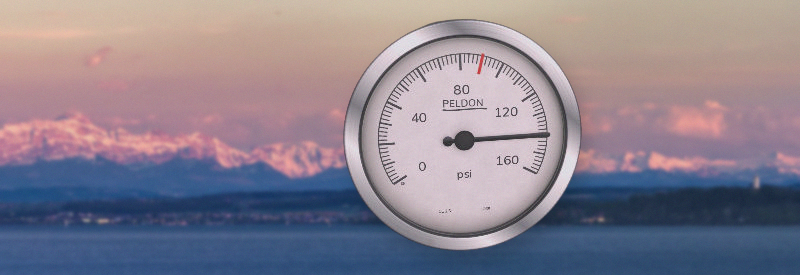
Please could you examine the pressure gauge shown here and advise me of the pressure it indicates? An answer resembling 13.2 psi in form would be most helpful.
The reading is 140 psi
